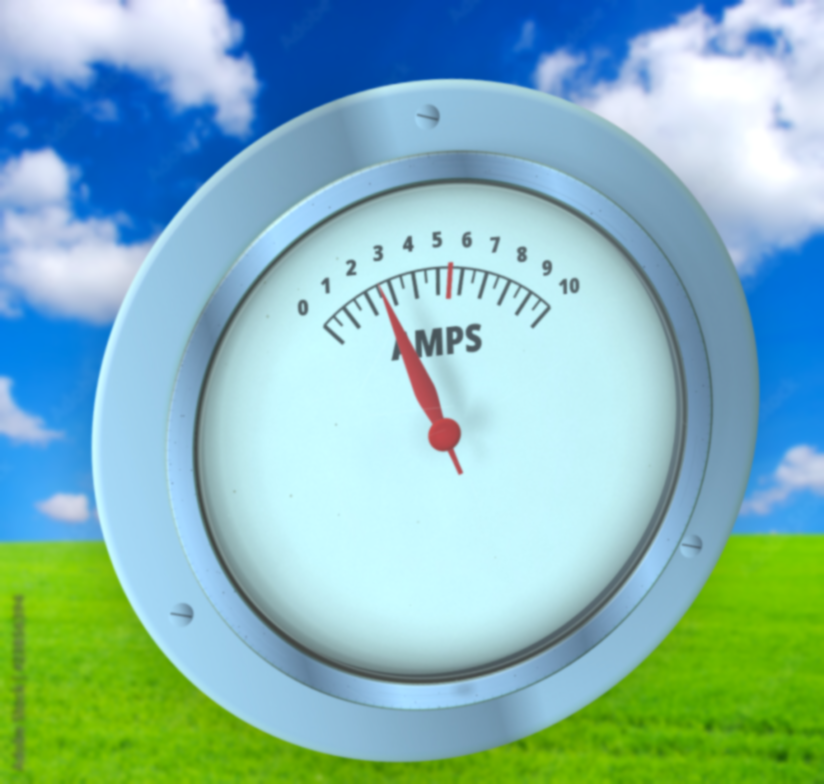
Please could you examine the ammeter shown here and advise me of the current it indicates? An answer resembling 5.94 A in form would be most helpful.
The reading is 2.5 A
